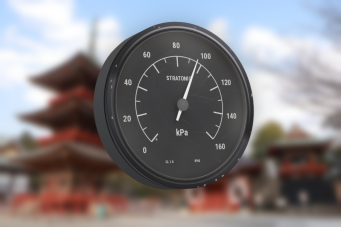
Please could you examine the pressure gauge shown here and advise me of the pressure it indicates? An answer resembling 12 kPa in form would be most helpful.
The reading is 95 kPa
